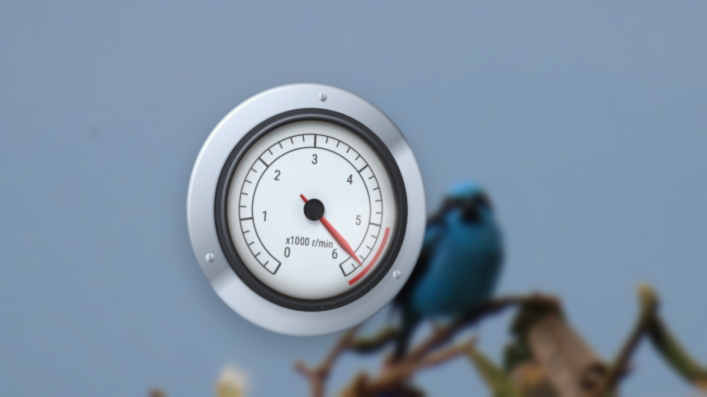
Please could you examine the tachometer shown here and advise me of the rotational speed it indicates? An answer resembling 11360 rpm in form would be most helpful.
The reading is 5700 rpm
